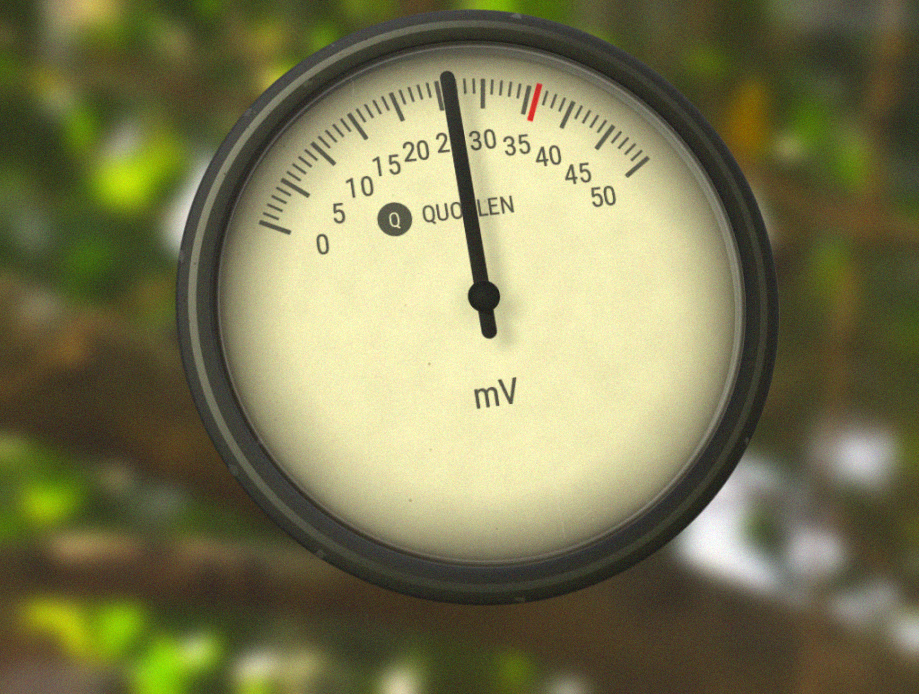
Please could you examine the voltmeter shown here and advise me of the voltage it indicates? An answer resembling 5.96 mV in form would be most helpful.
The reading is 26 mV
